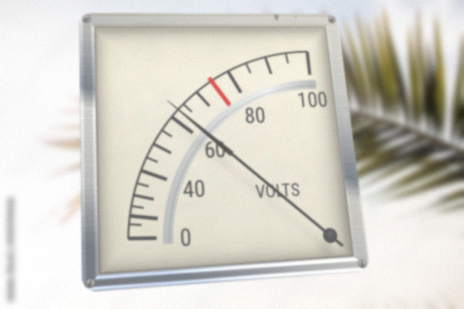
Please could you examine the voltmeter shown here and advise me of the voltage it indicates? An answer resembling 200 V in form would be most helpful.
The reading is 62.5 V
